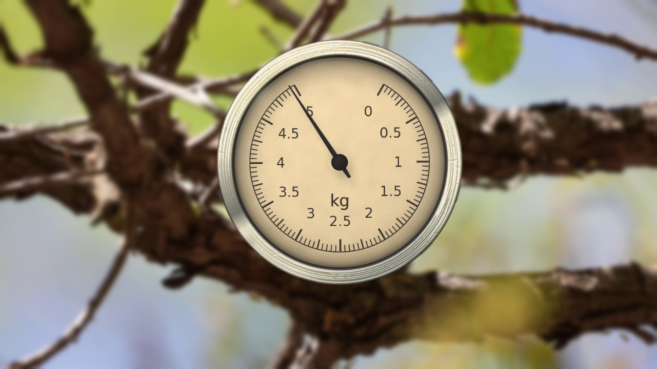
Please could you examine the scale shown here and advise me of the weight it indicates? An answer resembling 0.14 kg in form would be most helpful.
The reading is 4.95 kg
